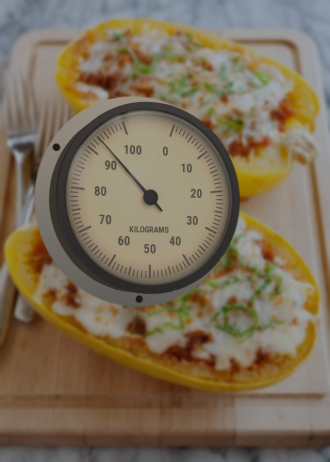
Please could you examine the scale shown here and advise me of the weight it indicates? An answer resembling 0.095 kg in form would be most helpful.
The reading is 93 kg
